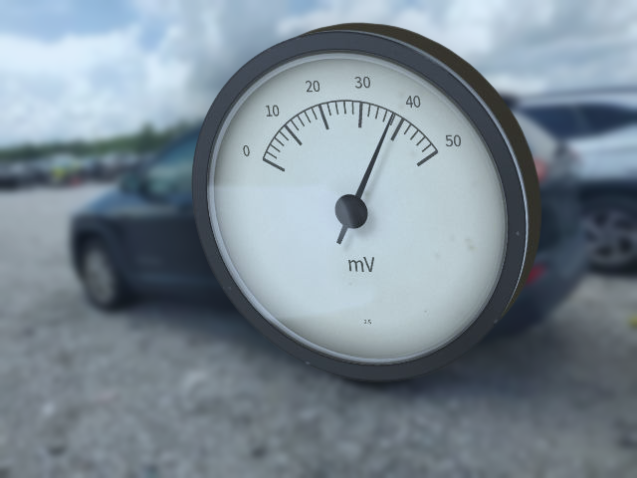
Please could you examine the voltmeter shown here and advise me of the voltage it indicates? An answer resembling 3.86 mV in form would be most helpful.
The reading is 38 mV
